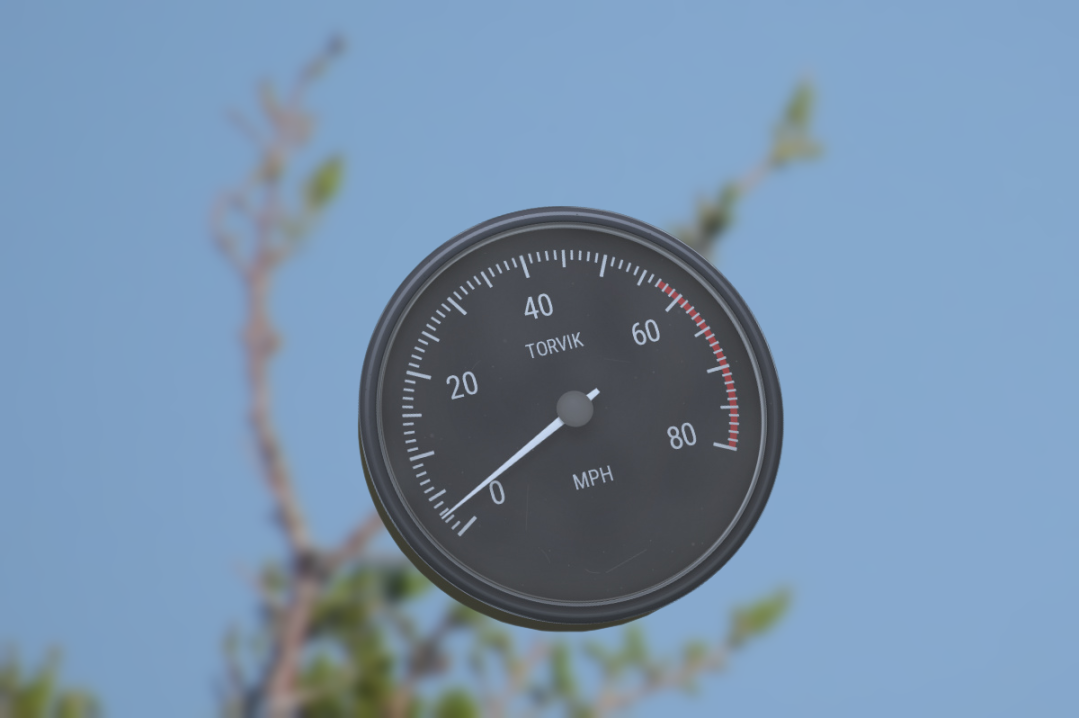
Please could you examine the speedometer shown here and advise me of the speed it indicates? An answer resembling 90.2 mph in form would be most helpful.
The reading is 2.5 mph
